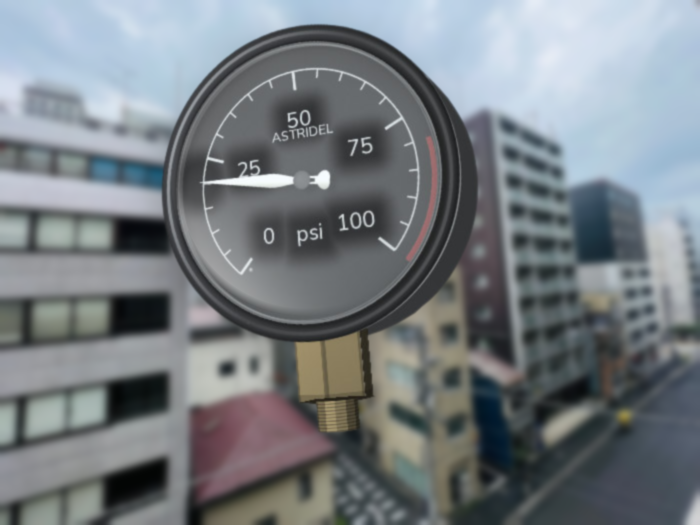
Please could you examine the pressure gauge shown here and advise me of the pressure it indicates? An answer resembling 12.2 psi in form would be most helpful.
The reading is 20 psi
